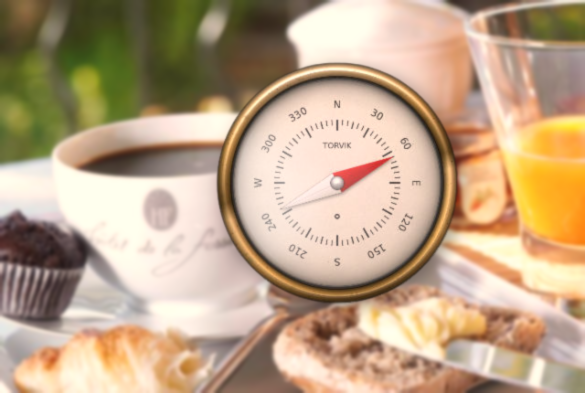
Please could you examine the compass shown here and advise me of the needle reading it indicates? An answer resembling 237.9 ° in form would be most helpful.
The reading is 65 °
